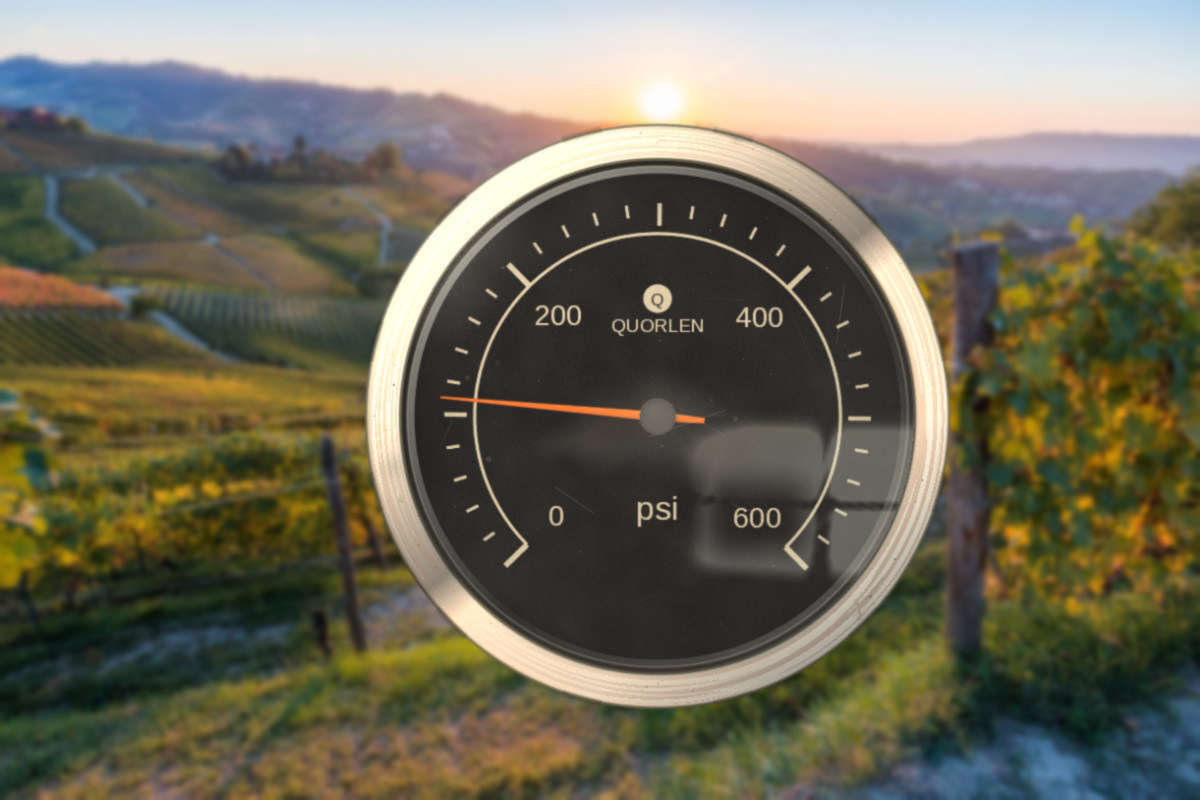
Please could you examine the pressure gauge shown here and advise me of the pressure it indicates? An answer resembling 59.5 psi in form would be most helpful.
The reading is 110 psi
